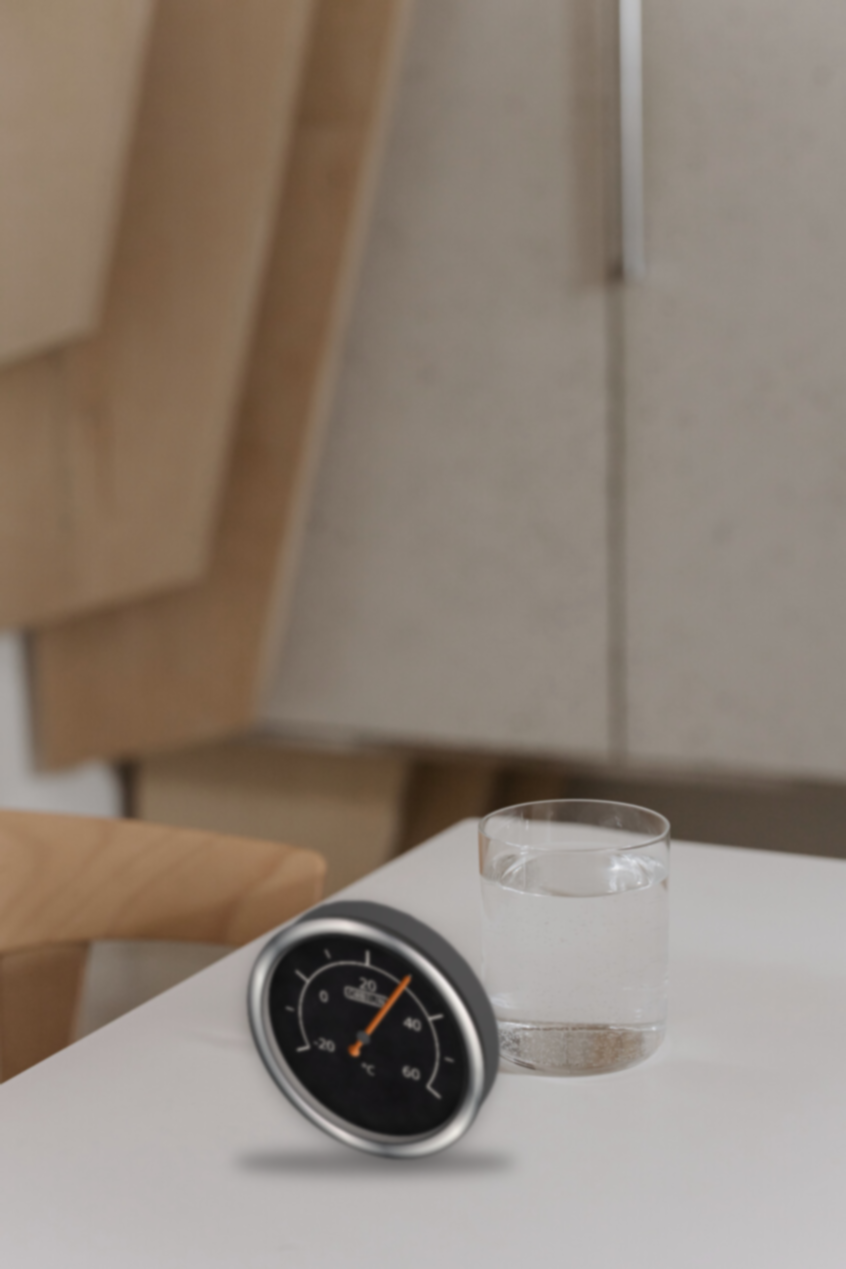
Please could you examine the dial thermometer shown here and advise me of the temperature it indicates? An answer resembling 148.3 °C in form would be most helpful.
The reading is 30 °C
